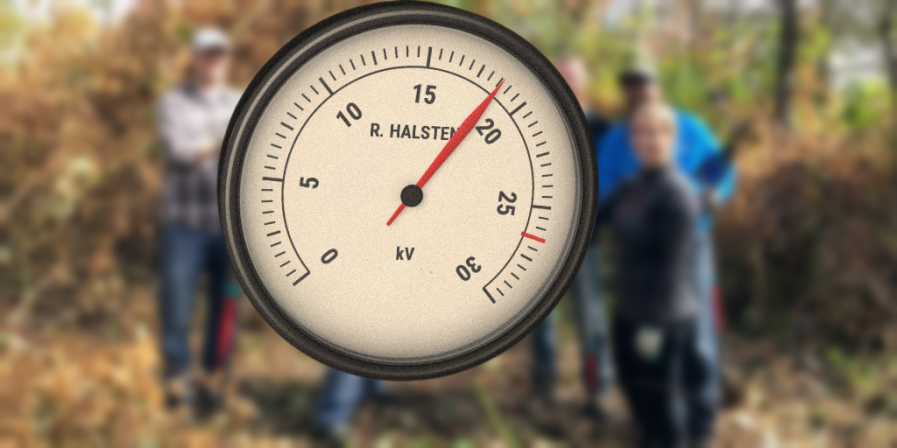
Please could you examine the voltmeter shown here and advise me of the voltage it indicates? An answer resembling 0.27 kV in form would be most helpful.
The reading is 18.5 kV
